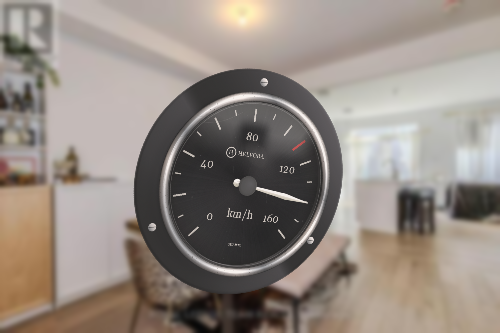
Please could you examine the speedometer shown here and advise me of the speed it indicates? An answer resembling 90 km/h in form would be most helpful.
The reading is 140 km/h
